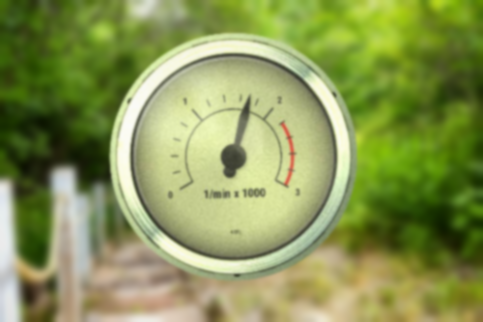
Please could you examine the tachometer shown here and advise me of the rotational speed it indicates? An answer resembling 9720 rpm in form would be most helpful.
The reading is 1700 rpm
